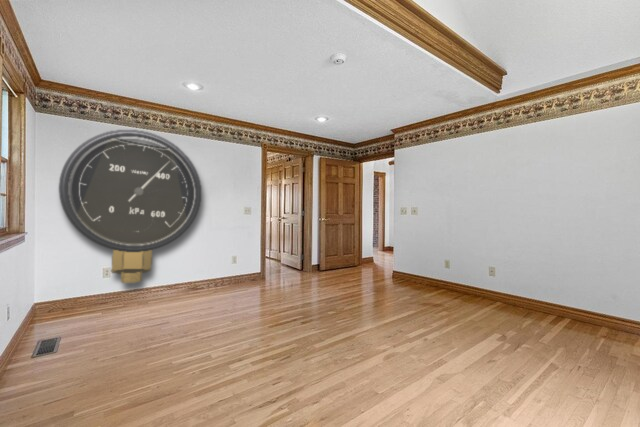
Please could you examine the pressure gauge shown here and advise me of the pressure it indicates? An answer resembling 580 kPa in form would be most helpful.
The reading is 375 kPa
